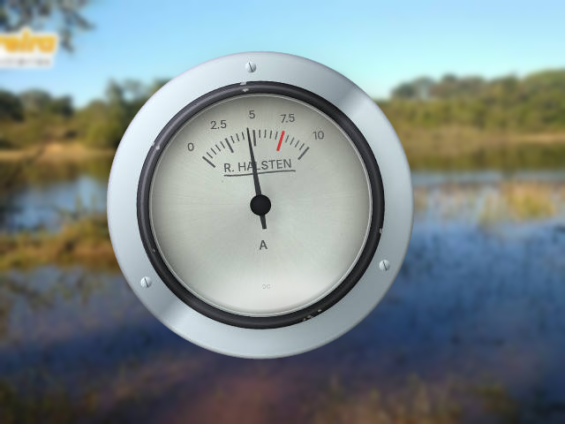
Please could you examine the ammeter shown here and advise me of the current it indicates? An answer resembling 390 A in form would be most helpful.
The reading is 4.5 A
